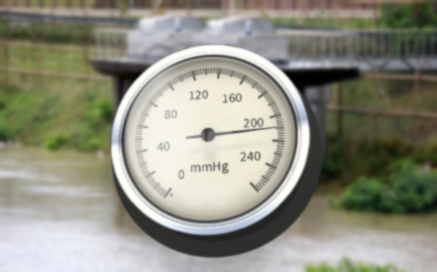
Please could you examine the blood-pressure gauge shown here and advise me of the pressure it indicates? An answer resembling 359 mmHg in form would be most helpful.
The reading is 210 mmHg
